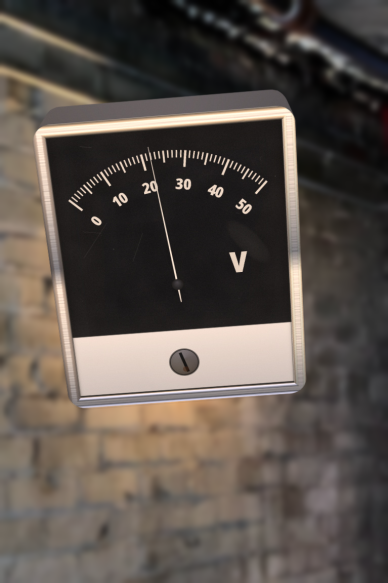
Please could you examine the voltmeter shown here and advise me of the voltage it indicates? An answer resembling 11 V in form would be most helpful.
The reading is 22 V
